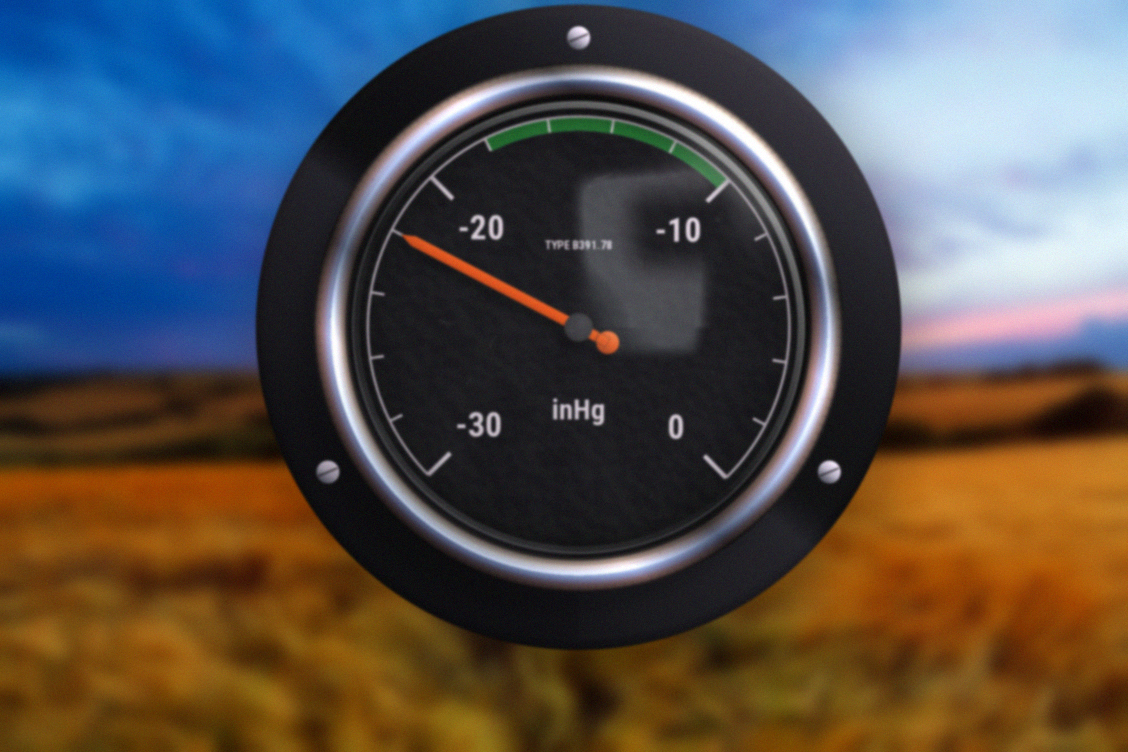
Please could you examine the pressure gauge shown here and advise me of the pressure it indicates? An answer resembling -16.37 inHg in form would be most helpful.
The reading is -22 inHg
